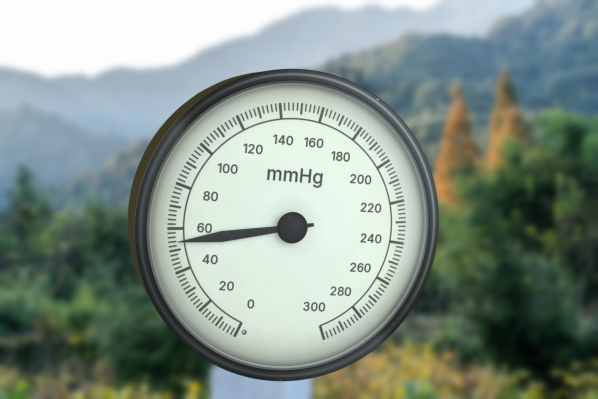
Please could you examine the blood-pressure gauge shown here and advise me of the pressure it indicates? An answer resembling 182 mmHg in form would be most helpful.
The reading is 54 mmHg
